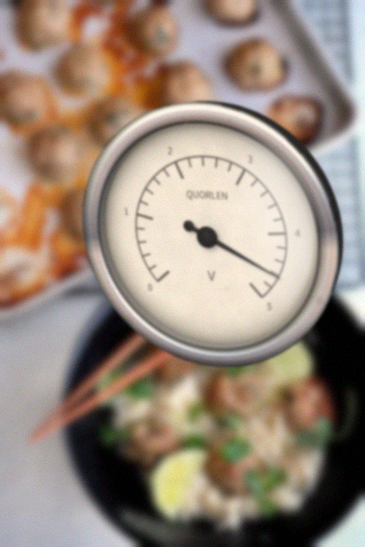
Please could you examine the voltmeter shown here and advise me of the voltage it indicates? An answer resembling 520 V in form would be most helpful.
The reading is 4.6 V
